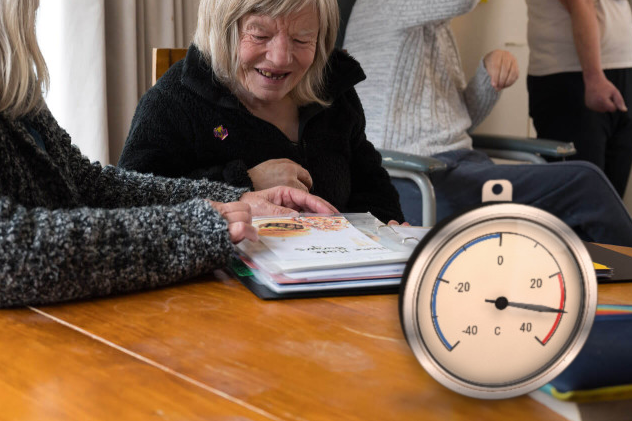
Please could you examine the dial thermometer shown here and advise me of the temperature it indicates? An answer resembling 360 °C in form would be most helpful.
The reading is 30 °C
